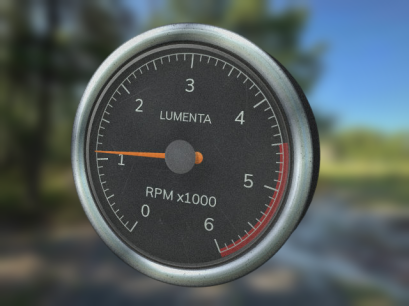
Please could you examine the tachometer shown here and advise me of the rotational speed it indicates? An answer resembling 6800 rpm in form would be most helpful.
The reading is 1100 rpm
